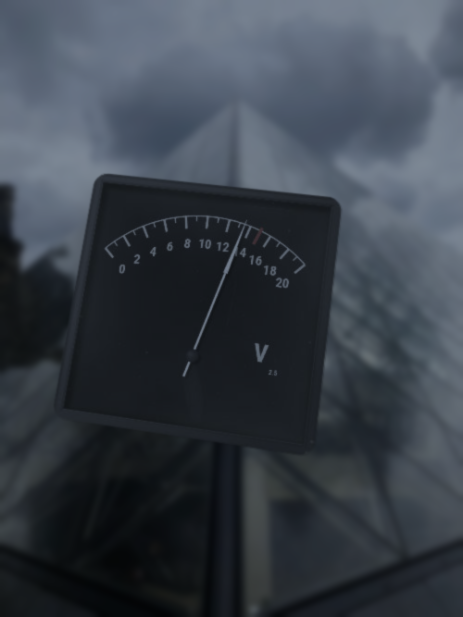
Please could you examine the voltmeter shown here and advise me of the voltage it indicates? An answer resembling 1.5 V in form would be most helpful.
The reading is 13.5 V
